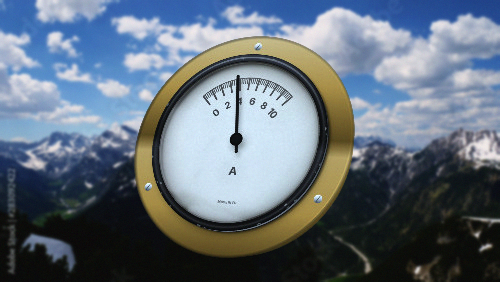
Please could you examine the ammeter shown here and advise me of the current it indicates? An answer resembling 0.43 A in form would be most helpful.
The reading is 4 A
